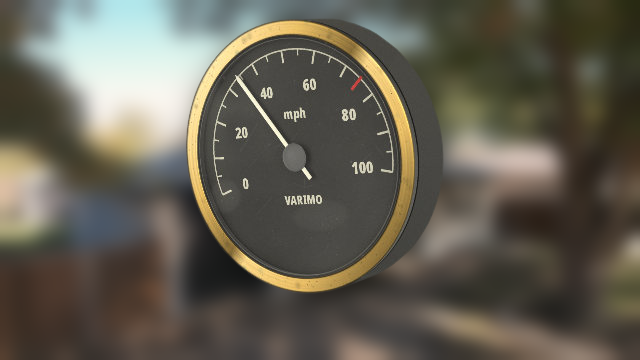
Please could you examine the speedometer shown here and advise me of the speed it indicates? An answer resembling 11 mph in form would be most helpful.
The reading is 35 mph
